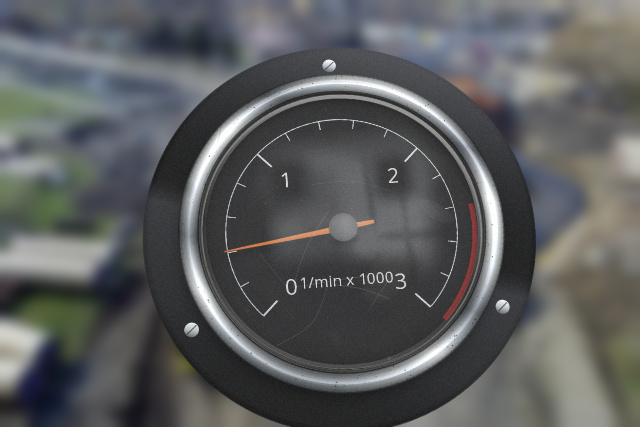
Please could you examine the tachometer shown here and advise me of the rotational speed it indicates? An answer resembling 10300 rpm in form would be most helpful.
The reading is 400 rpm
